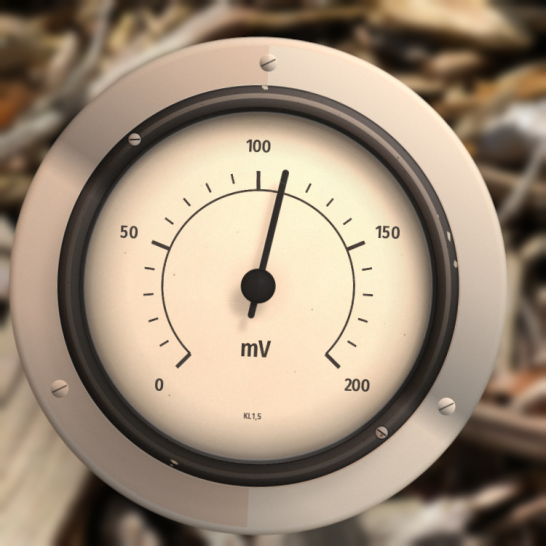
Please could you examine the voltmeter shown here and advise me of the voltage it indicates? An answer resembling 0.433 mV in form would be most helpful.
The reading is 110 mV
